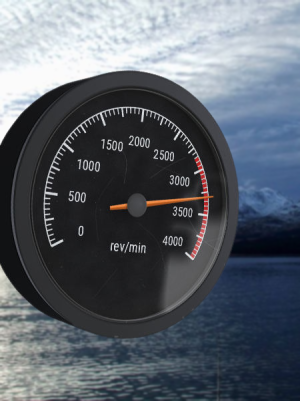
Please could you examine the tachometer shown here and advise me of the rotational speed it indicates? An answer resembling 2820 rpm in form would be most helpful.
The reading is 3300 rpm
